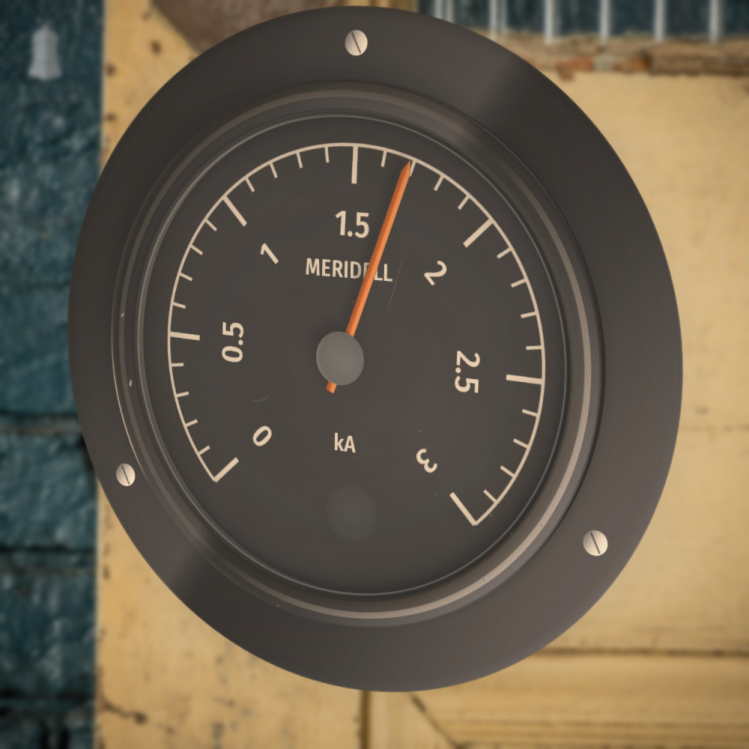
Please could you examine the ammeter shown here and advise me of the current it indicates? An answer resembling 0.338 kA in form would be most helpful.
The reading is 1.7 kA
